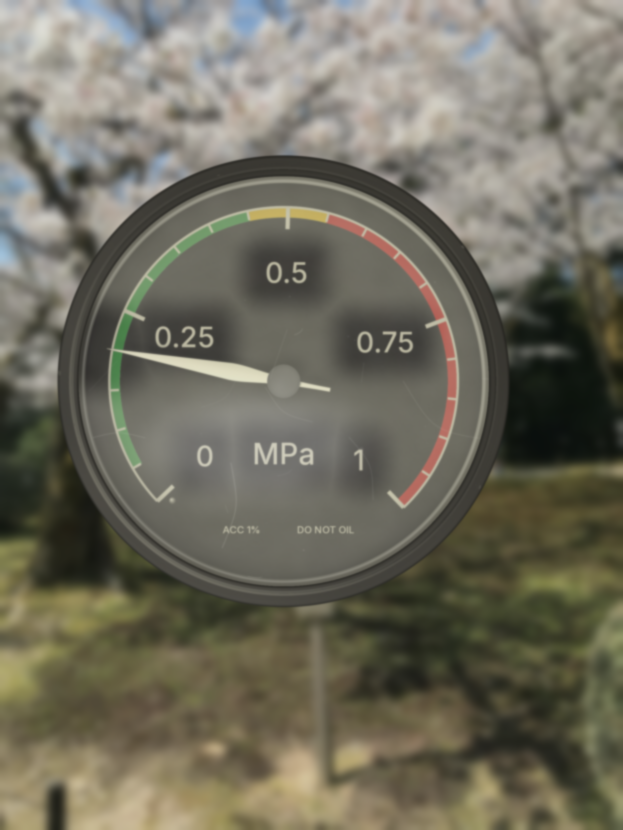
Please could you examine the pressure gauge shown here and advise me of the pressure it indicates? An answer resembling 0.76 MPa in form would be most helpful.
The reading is 0.2 MPa
